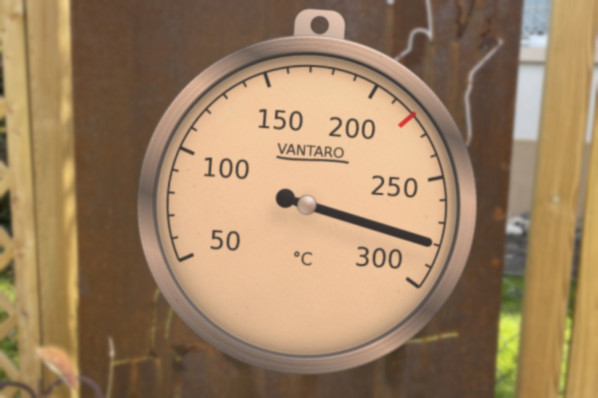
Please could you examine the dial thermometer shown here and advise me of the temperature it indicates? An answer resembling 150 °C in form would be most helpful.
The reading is 280 °C
